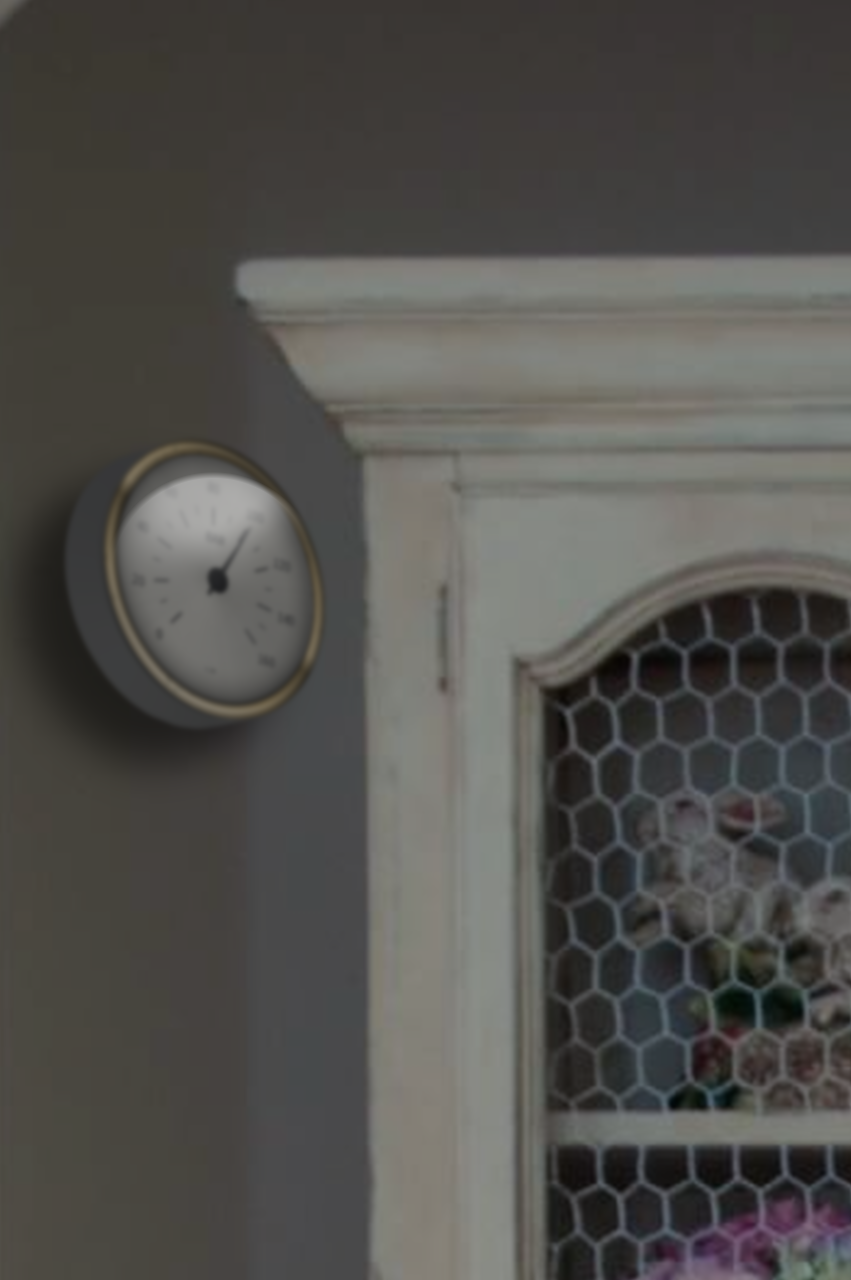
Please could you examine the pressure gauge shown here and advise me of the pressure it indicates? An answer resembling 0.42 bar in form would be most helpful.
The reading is 100 bar
